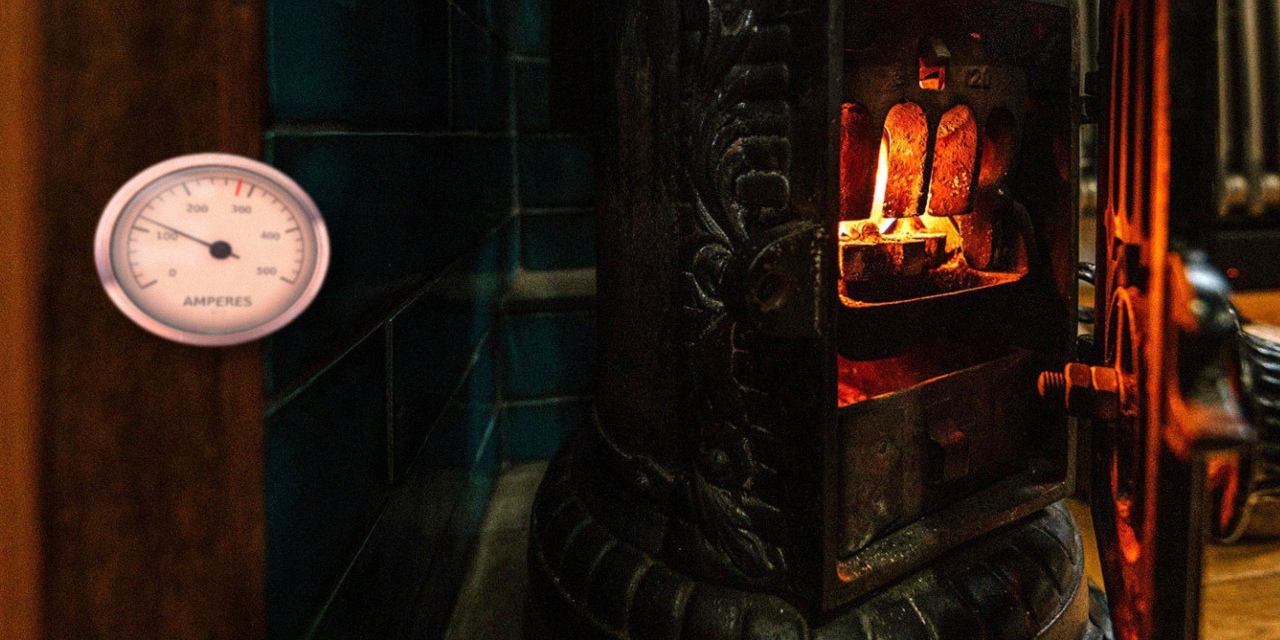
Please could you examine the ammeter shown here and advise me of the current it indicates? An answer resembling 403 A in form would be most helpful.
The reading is 120 A
